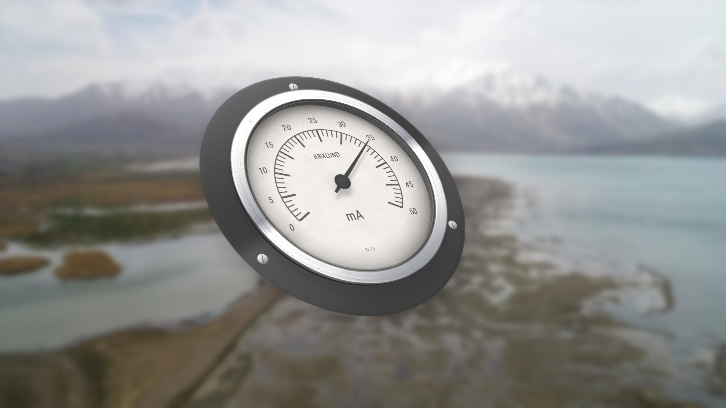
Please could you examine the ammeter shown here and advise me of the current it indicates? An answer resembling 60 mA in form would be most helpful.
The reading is 35 mA
